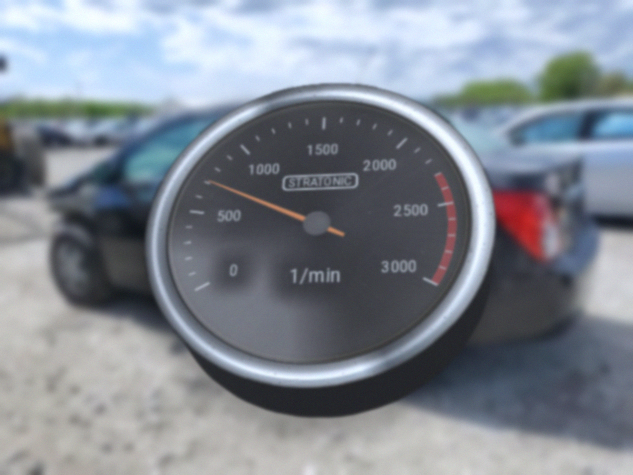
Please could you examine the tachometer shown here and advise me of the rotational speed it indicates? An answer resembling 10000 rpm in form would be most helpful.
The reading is 700 rpm
